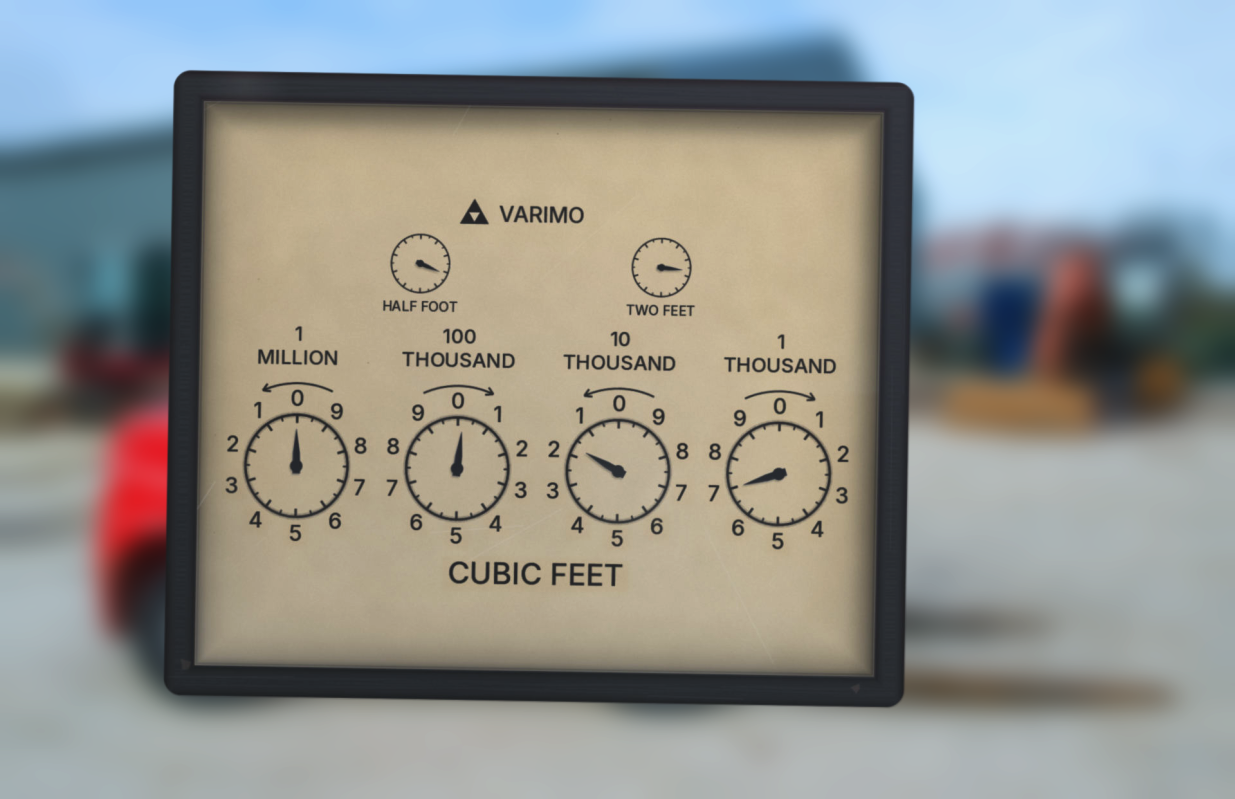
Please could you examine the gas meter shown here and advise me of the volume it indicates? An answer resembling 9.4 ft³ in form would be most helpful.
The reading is 1700 ft³
